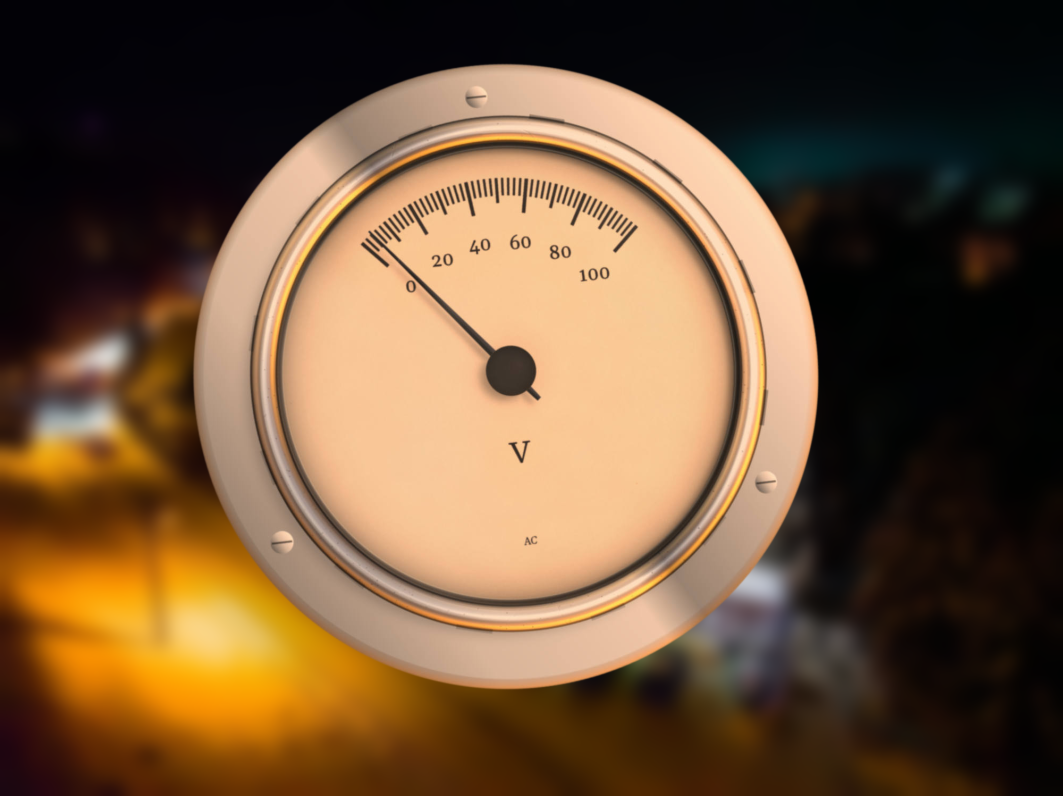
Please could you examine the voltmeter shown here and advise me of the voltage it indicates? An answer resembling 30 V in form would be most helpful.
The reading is 4 V
